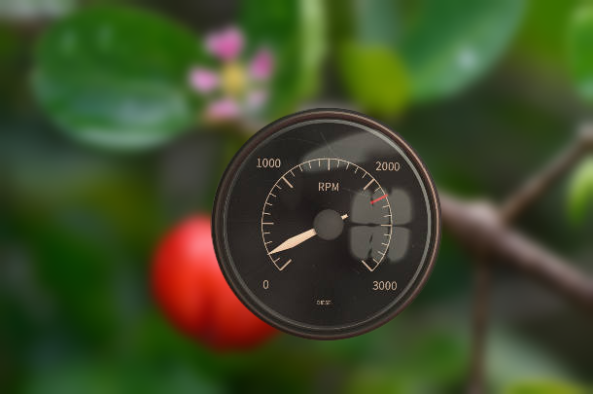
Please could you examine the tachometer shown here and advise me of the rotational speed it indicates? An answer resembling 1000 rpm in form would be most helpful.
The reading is 200 rpm
